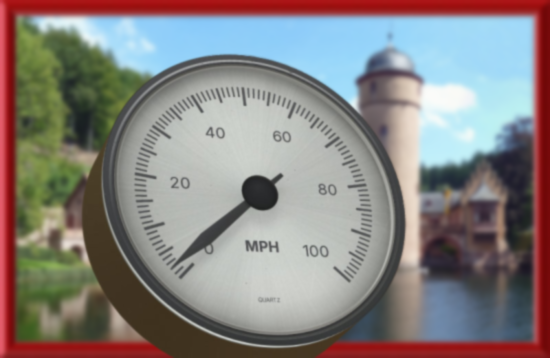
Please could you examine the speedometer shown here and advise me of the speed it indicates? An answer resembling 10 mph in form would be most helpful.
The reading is 2 mph
